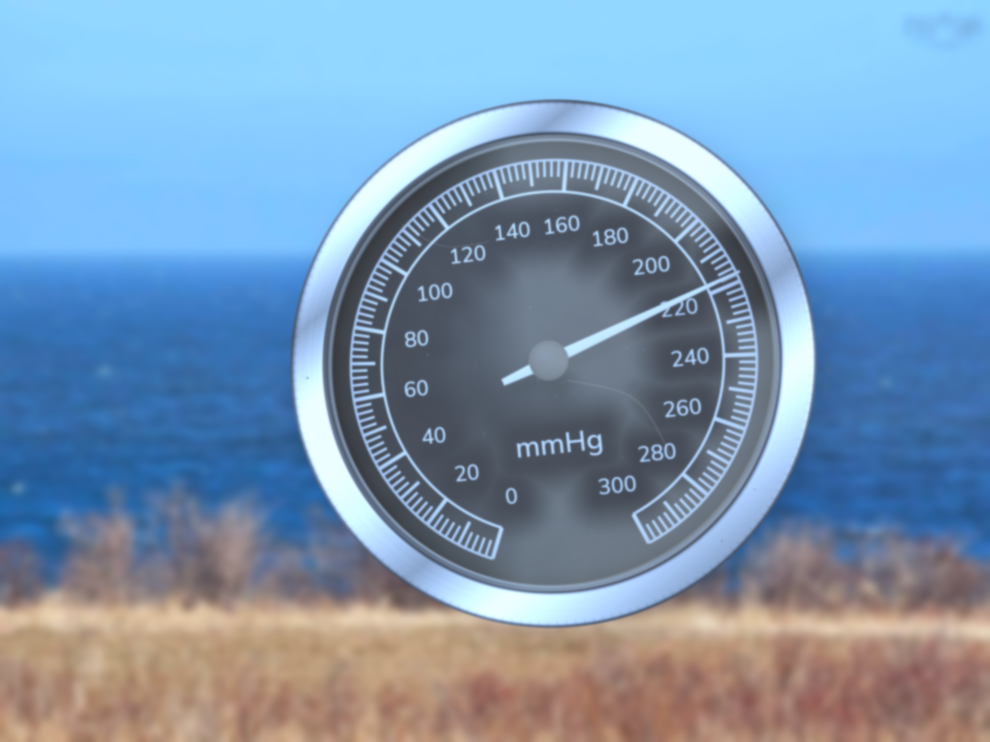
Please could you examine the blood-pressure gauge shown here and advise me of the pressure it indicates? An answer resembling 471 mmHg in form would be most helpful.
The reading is 218 mmHg
